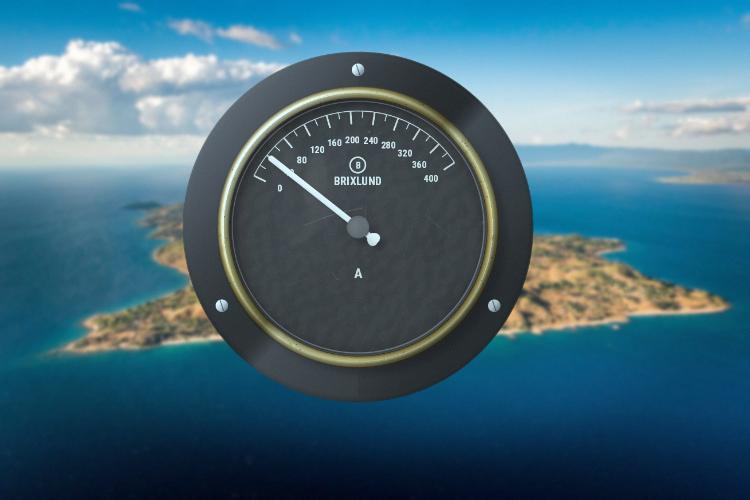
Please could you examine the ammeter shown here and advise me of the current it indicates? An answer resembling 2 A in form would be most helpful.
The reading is 40 A
